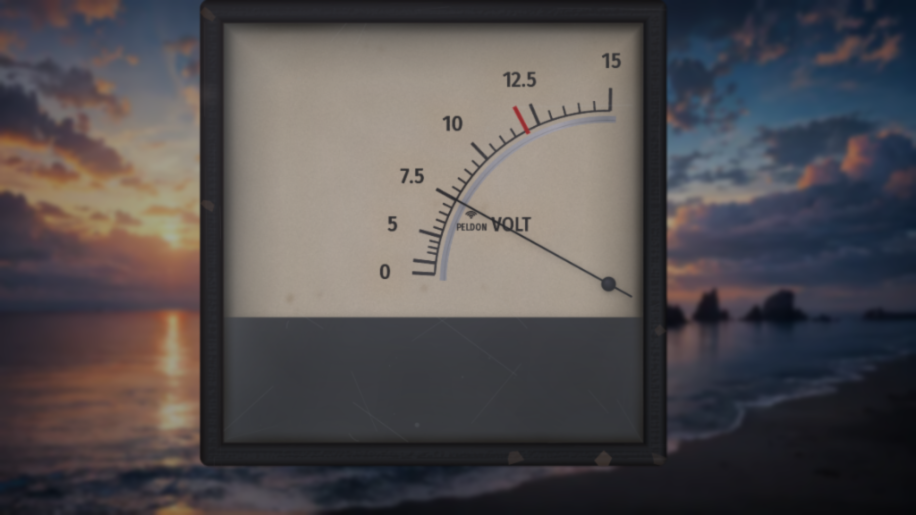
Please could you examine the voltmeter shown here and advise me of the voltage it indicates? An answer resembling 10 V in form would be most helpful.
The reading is 7.5 V
